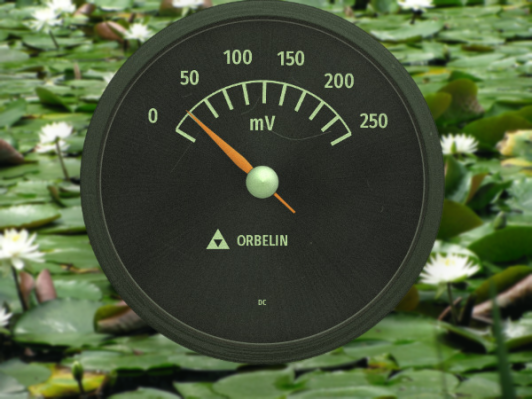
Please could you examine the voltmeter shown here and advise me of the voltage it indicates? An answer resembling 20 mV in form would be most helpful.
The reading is 25 mV
